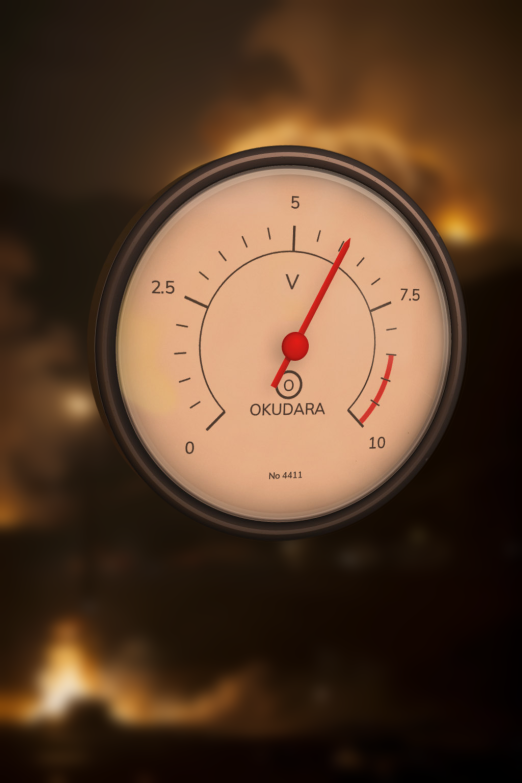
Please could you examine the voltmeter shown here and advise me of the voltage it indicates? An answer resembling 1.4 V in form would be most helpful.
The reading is 6 V
